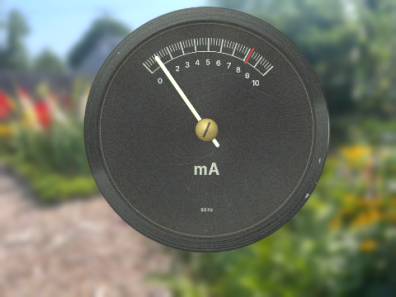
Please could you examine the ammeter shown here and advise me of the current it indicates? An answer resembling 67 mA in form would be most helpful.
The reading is 1 mA
